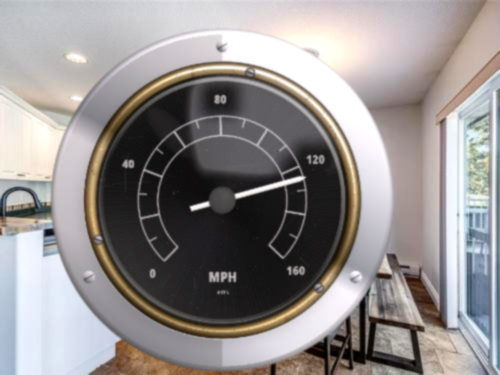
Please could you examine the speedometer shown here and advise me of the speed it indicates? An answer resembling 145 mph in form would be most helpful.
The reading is 125 mph
